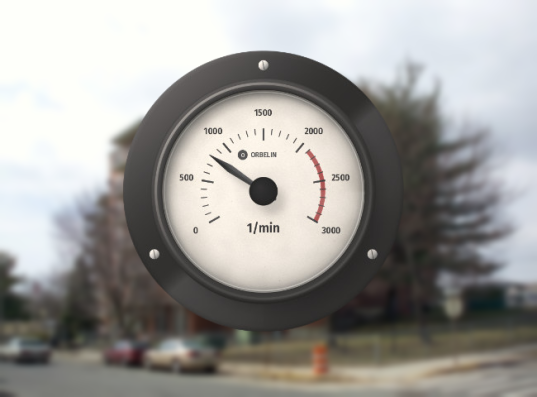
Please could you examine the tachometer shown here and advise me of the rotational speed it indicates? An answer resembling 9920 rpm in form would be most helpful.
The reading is 800 rpm
